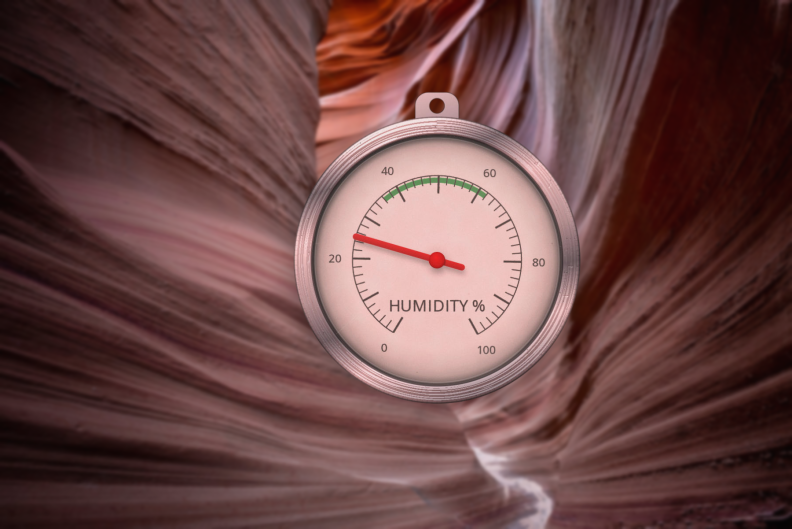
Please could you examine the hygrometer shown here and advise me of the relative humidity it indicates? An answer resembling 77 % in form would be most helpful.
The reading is 25 %
